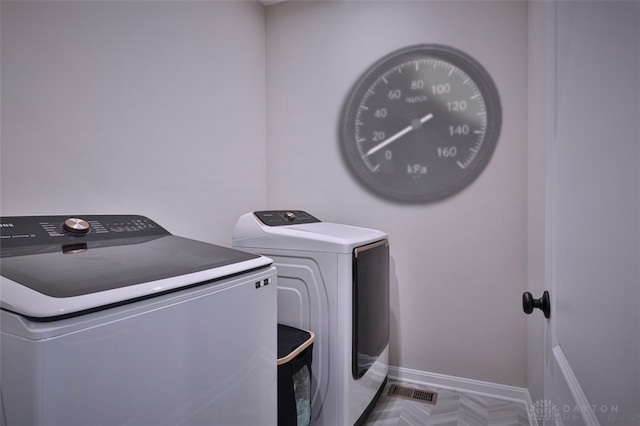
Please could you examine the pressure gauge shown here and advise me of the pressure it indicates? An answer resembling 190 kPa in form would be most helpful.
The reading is 10 kPa
